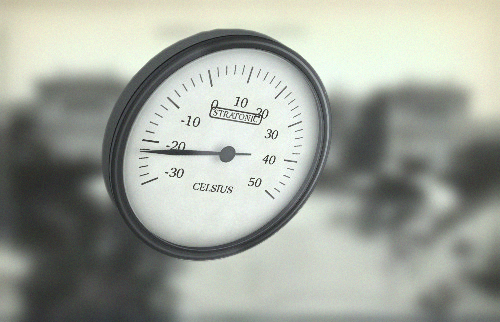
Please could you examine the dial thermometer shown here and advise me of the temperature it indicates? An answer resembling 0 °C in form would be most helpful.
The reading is -22 °C
